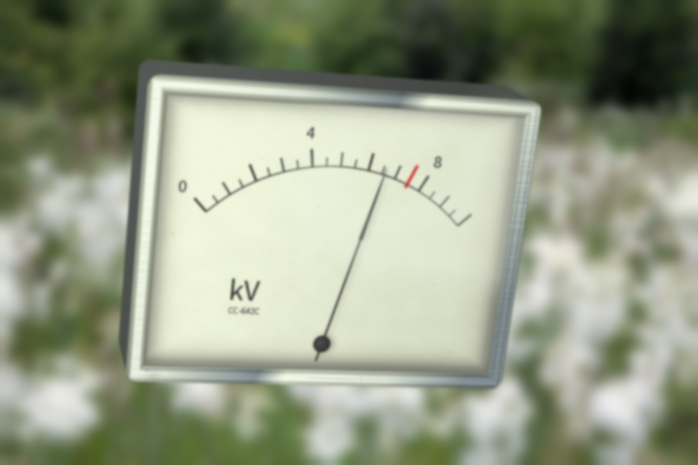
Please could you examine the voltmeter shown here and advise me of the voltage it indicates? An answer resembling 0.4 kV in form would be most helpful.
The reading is 6.5 kV
